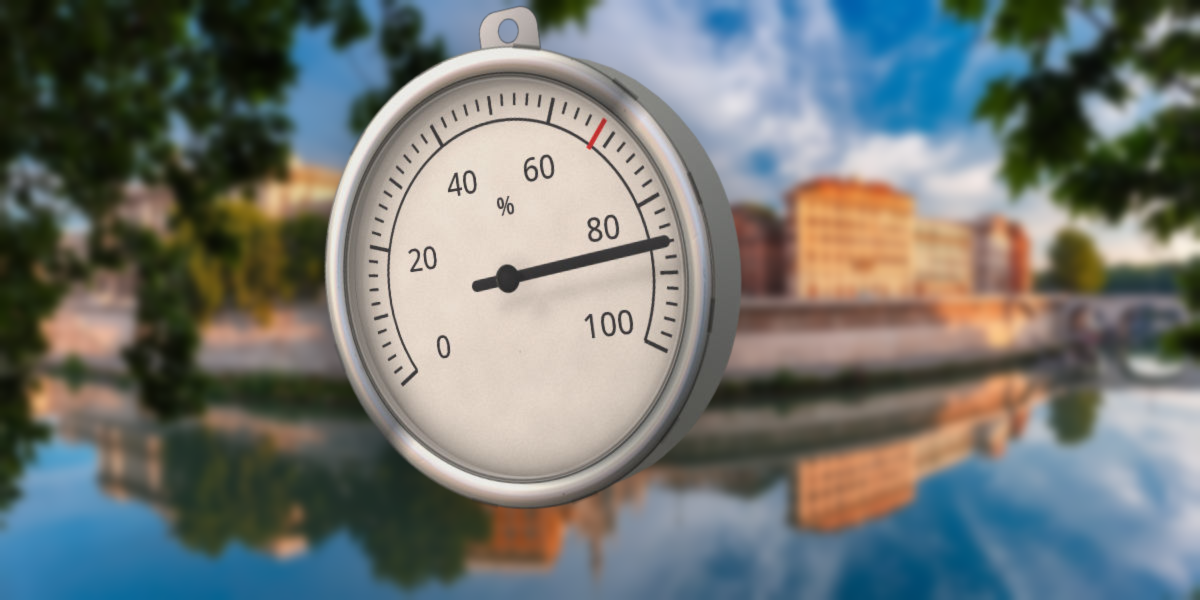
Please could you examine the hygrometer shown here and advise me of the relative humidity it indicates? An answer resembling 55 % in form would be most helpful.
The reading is 86 %
